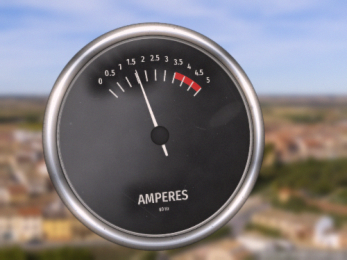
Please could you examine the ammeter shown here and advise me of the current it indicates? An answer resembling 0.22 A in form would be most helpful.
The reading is 1.5 A
